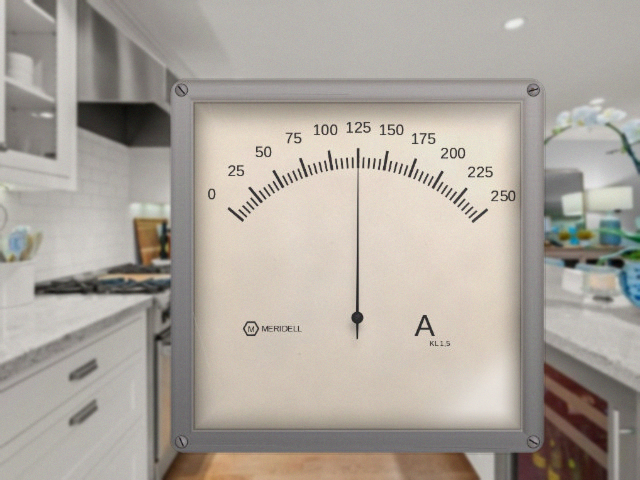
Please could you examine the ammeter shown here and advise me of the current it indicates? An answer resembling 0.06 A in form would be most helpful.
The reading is 125 A
